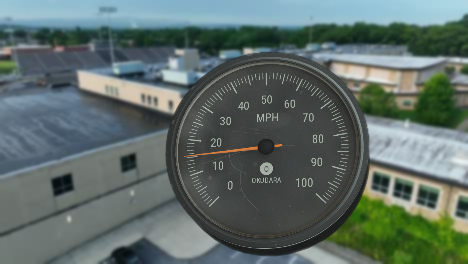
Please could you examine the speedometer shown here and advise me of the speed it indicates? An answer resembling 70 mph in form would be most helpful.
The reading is 15 mph
